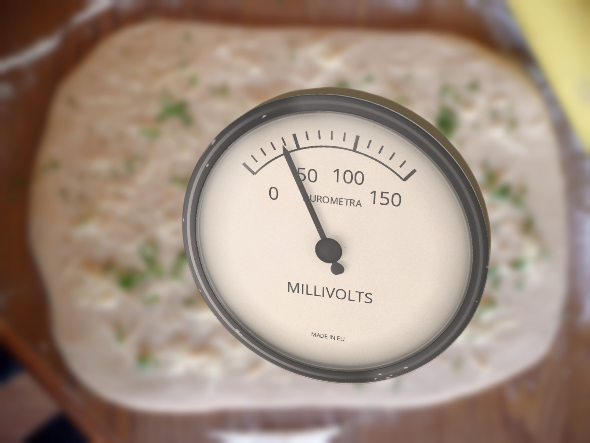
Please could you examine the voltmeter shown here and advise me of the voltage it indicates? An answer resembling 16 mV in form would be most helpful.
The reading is 40 mV
